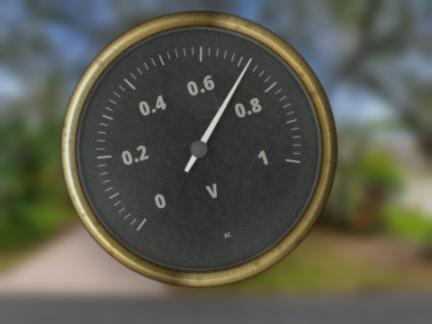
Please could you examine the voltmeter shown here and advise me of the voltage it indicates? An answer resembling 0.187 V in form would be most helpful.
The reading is 0.72 V
